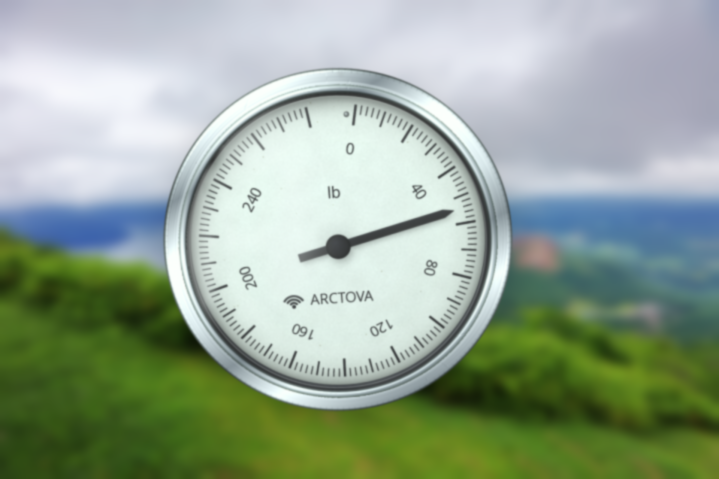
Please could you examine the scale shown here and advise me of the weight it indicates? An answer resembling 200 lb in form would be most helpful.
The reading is 54 lb
